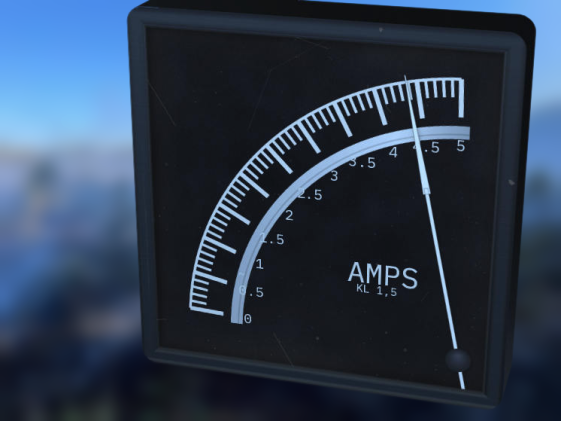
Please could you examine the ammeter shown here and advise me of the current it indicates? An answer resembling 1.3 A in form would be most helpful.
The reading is 4.4 A
